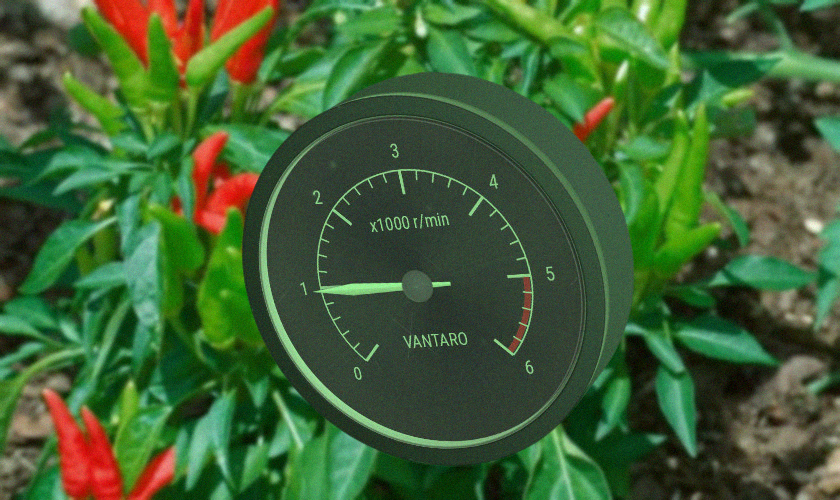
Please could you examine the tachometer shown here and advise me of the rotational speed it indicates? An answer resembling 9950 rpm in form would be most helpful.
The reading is 1000 rpm
